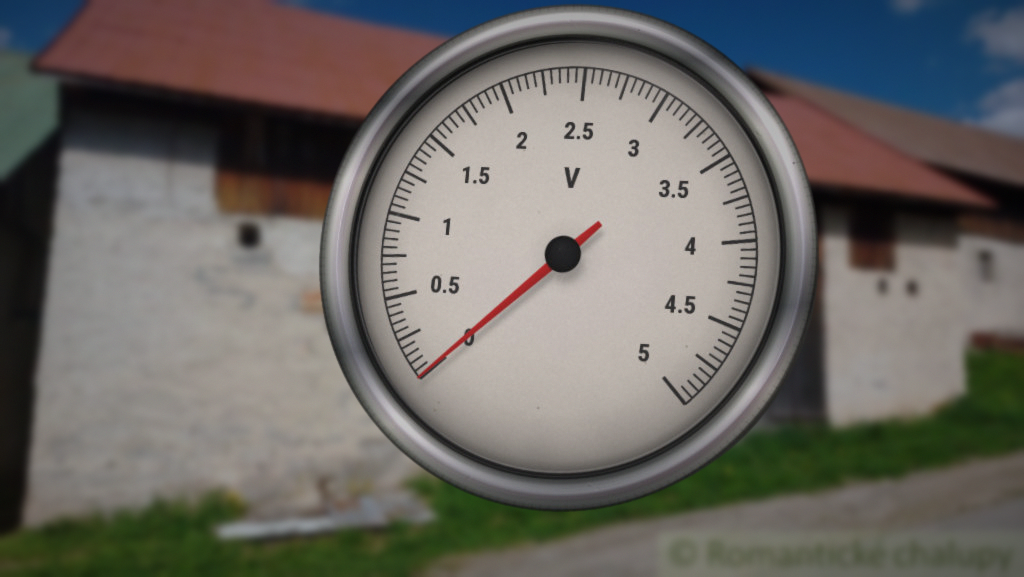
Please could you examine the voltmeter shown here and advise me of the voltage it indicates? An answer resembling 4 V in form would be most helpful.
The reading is 0 V
